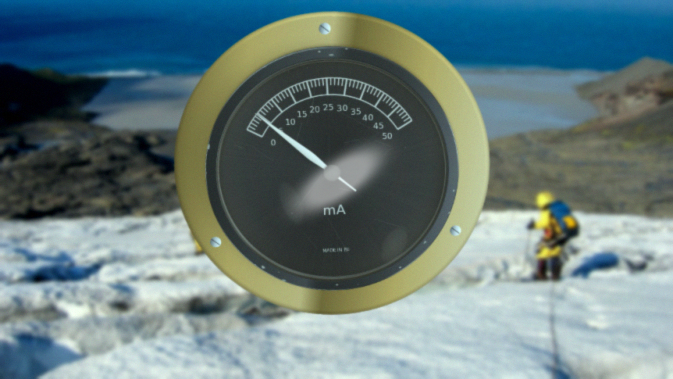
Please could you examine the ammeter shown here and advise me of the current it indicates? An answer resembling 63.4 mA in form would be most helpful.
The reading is 5 mA
